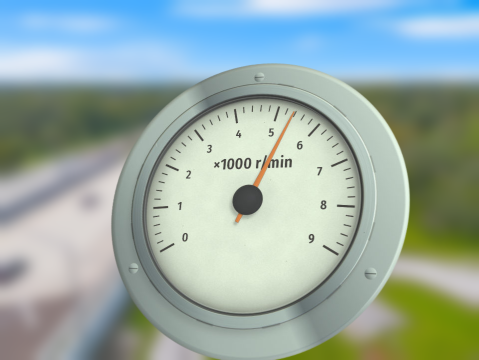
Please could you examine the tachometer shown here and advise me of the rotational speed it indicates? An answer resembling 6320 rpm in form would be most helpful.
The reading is 5400 rpm
